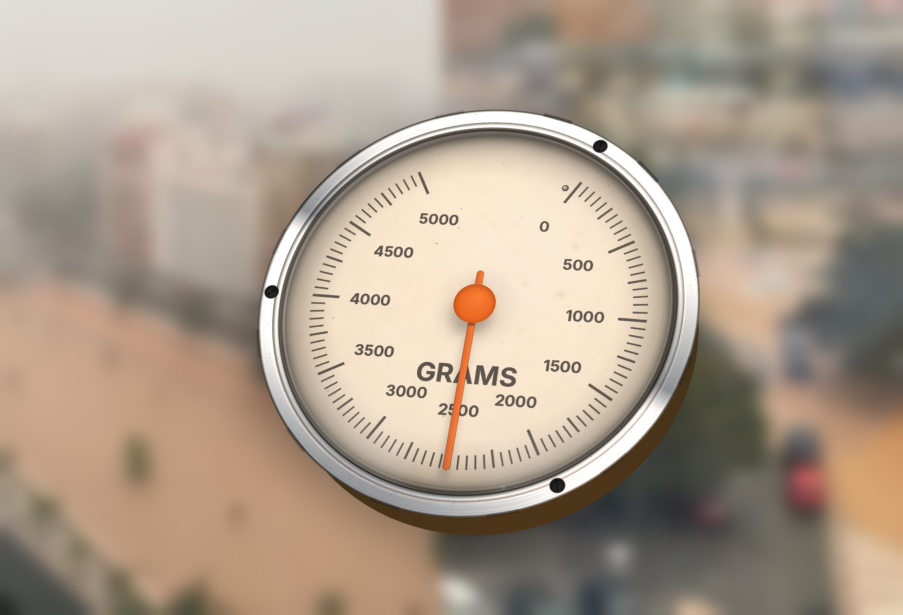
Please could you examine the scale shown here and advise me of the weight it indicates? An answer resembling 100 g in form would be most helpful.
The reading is 2500 g
